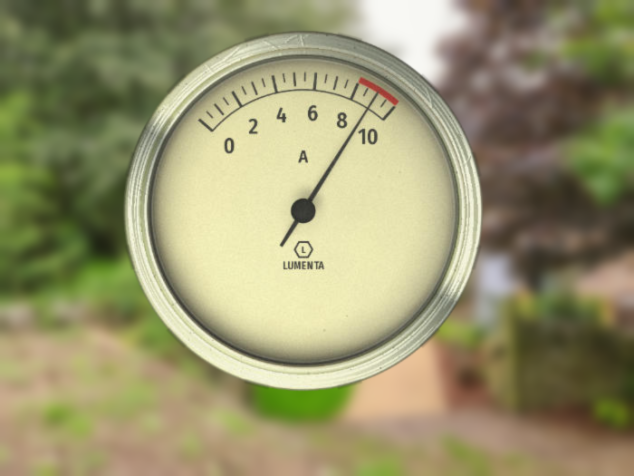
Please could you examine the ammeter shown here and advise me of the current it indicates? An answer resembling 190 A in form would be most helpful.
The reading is 9 A
